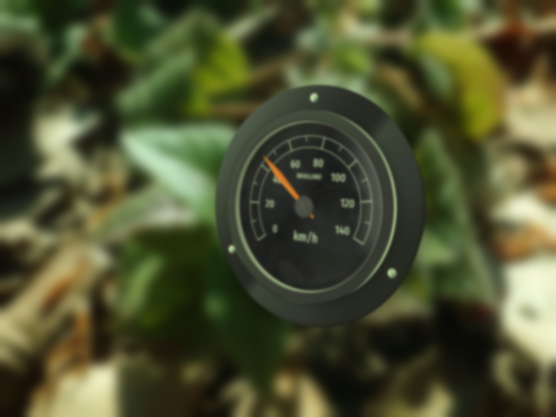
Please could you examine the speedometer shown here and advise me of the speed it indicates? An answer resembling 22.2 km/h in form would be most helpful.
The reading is 45 km/h
